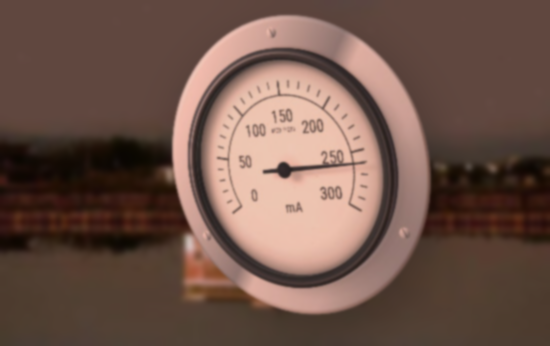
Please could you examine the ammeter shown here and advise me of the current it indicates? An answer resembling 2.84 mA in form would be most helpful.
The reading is 260 mA
